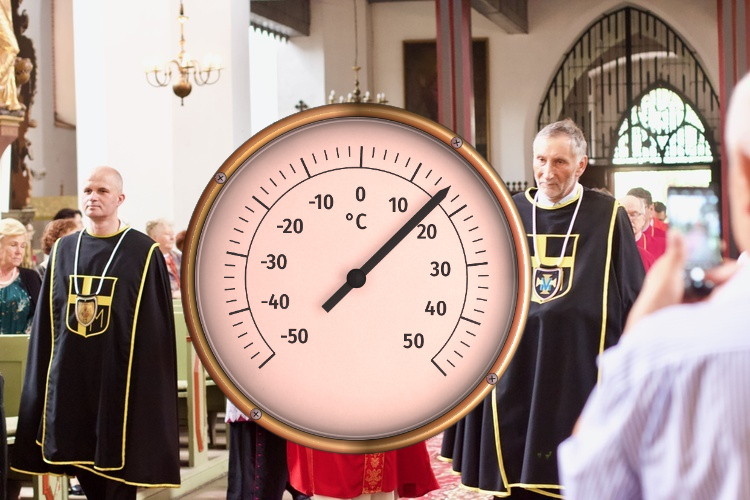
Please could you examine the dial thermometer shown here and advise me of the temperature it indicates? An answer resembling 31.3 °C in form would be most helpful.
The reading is 16 °C
